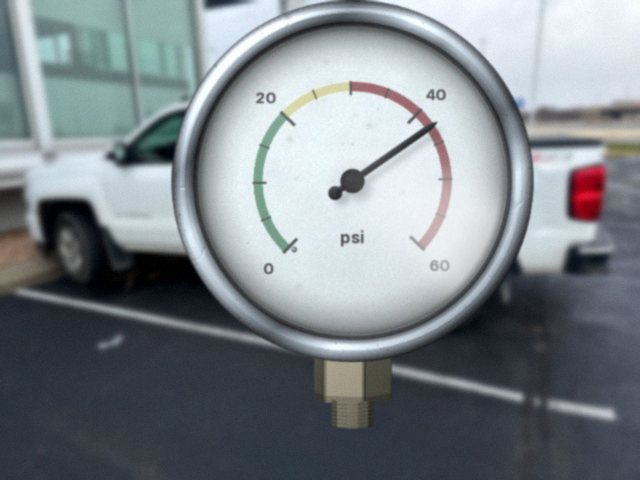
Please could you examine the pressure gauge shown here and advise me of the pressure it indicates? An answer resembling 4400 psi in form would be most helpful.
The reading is 42.5 psi
